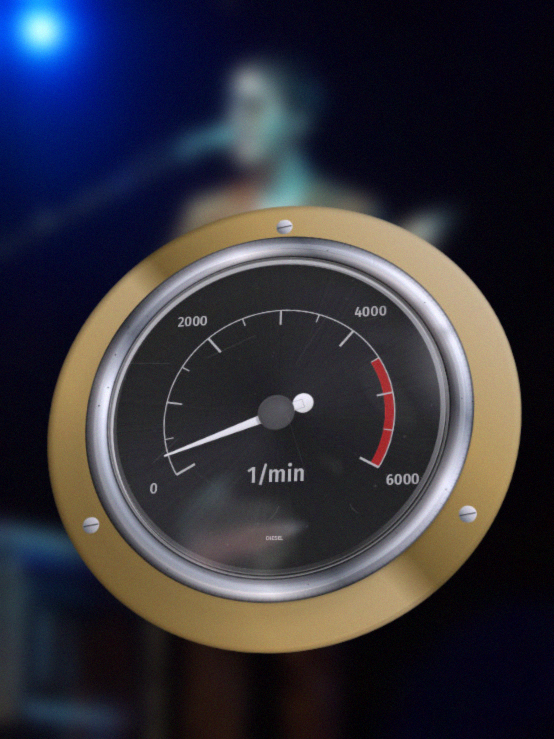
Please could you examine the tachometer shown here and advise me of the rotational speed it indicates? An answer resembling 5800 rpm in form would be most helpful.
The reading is 250 rpm
